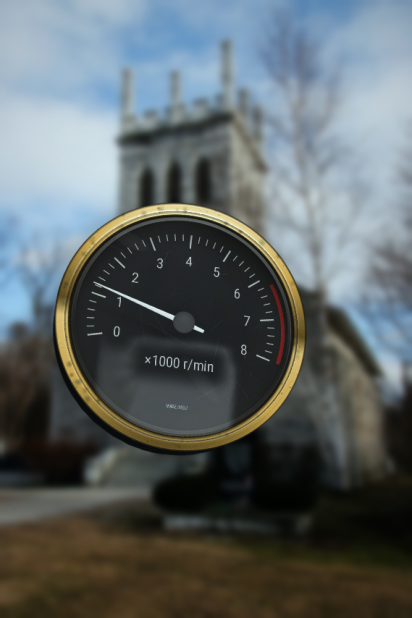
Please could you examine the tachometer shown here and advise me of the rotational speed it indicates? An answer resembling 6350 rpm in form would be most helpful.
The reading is 1200 rpm
